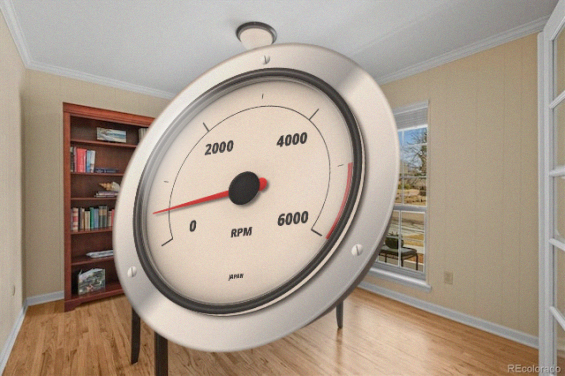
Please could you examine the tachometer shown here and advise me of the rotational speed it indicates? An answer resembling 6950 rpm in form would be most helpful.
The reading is 500 rpm
